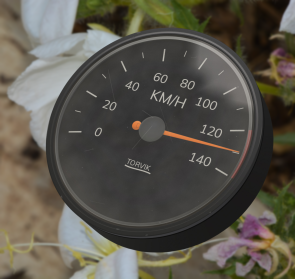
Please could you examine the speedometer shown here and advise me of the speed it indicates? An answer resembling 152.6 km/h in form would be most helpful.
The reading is 130 km/h
